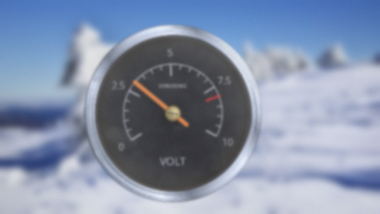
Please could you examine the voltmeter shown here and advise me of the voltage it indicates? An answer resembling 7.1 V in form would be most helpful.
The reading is 3 V
